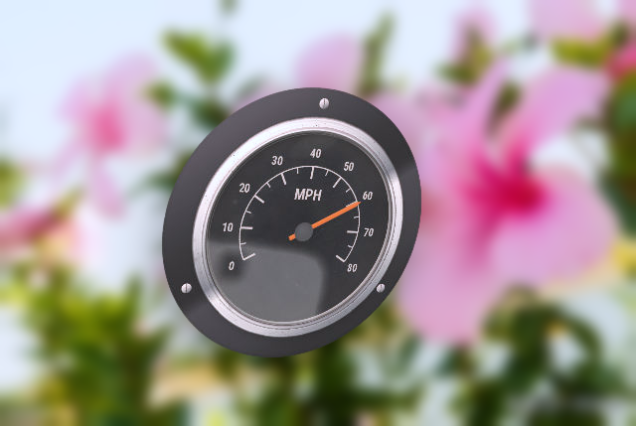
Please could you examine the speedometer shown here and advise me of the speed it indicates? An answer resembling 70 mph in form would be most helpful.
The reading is 60 mph
